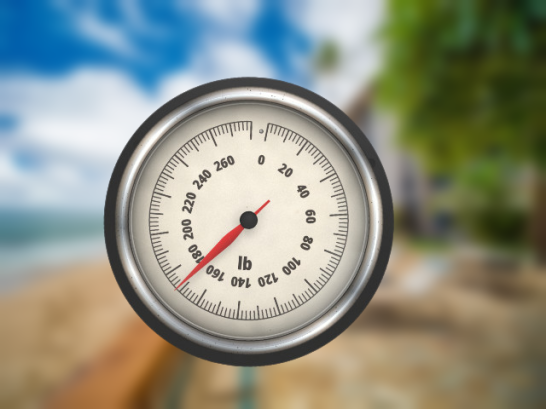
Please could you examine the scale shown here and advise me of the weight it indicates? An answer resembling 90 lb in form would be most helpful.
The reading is 172 lb
